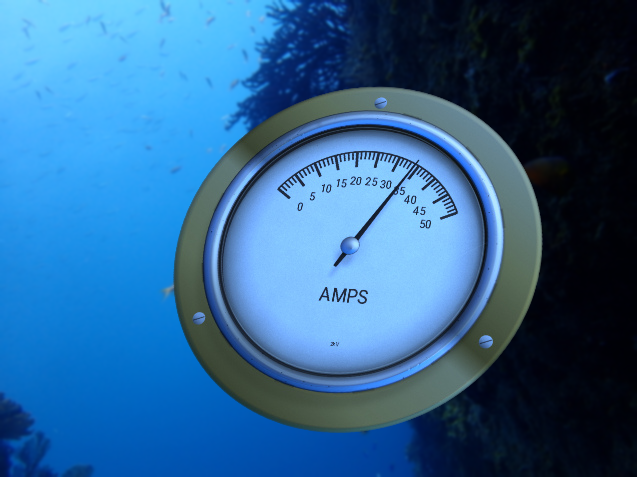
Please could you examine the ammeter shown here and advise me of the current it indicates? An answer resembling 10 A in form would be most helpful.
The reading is 35 A
